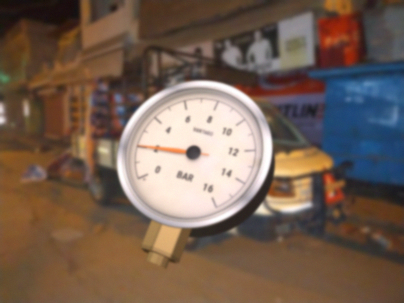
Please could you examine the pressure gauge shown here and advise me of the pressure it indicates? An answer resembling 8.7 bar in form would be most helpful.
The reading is 2 bar
